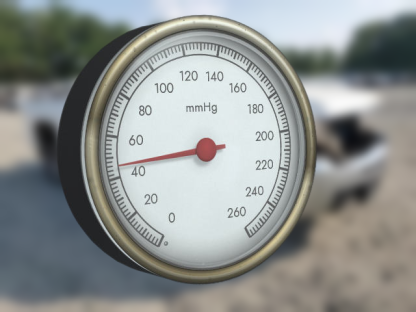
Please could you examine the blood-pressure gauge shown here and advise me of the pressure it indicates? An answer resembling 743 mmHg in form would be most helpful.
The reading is 46 mmHg
